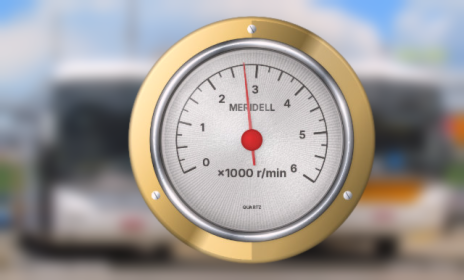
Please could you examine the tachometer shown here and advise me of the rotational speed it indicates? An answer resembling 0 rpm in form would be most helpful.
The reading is 2750 rpm
